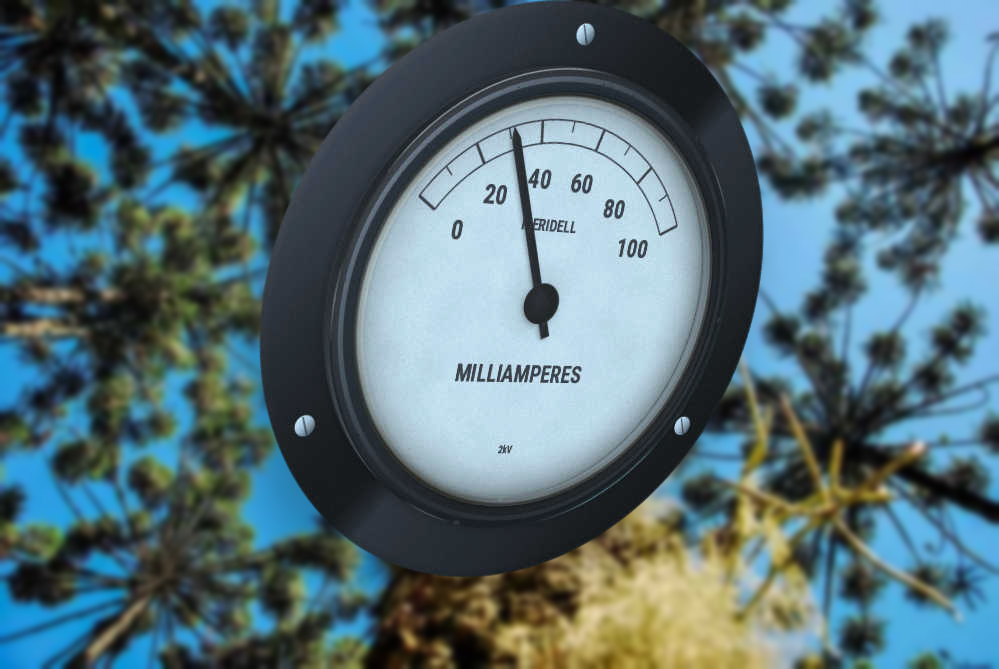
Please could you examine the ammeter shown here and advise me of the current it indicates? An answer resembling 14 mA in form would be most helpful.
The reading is 30 mA
